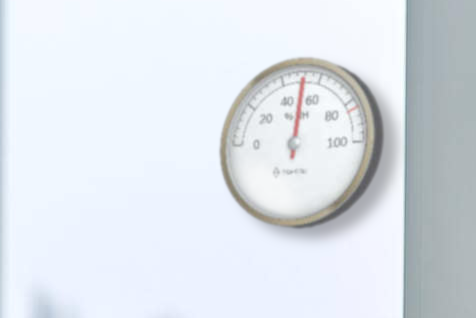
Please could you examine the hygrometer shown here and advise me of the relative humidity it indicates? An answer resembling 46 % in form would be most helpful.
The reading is 52 %
